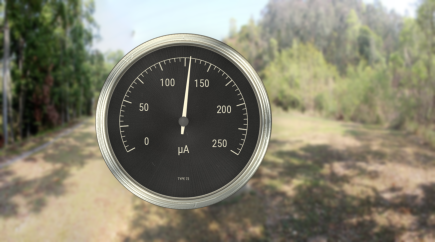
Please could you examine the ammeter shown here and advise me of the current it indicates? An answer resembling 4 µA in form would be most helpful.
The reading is 130 µA
